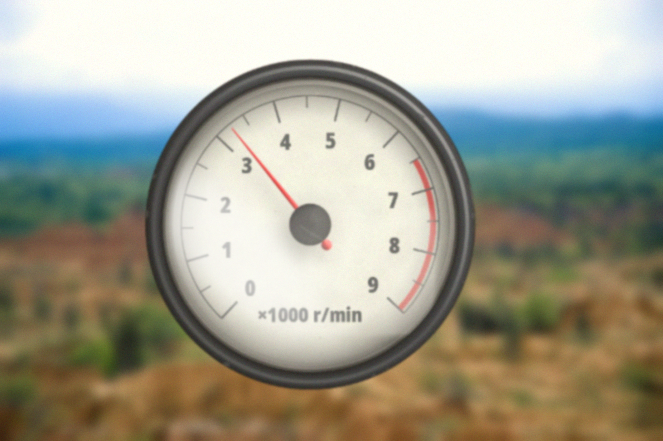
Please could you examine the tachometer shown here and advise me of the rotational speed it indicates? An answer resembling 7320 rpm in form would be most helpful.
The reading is 3250 rpm
